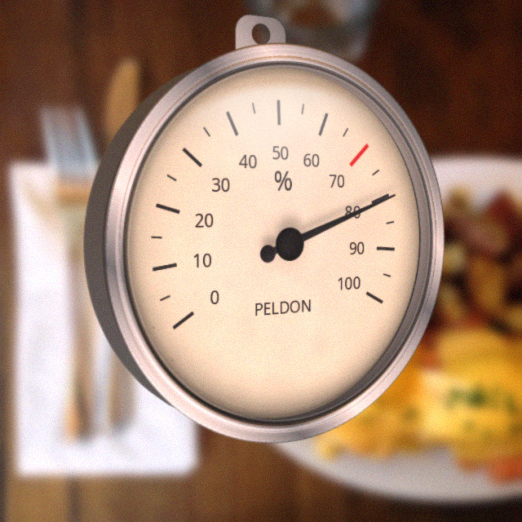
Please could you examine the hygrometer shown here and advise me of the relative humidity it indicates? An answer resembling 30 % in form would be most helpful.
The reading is 80 %
